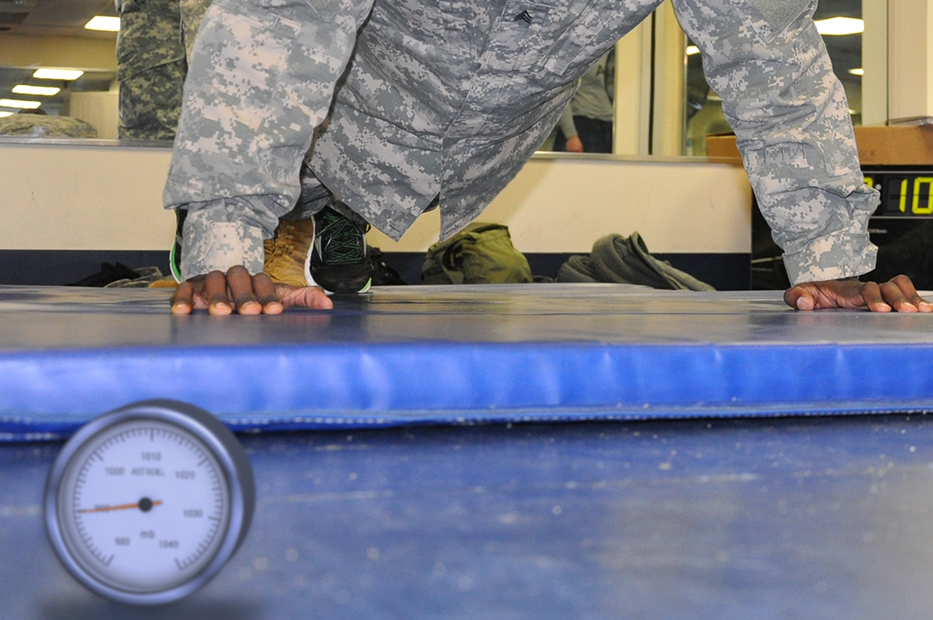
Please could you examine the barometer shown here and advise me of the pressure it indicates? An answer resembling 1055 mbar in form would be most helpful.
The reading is 990 mbar
